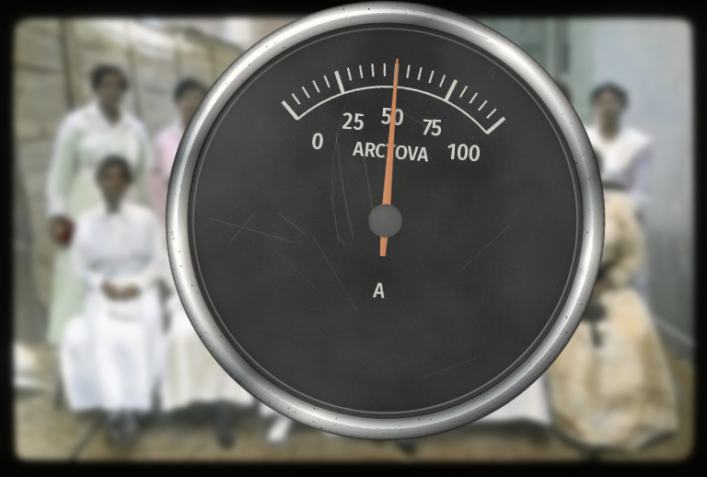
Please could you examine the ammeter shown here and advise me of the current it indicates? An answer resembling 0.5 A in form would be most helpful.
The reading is 50 A
